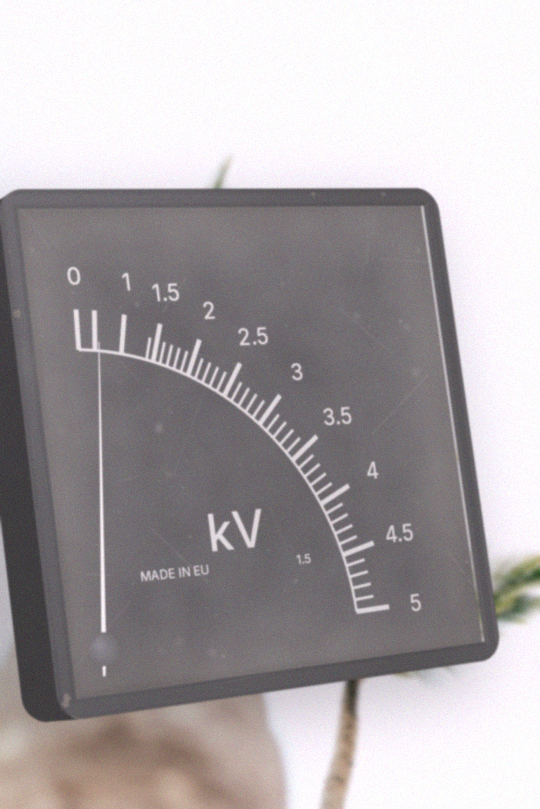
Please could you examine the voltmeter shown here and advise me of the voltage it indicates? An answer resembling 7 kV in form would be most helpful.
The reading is 0.5 kV
